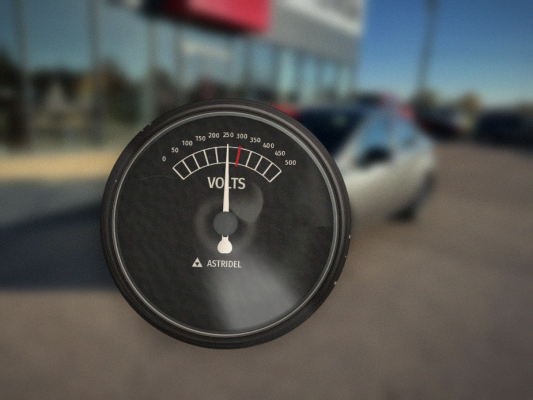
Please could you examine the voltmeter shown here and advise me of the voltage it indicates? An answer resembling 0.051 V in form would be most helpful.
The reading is 250 V
